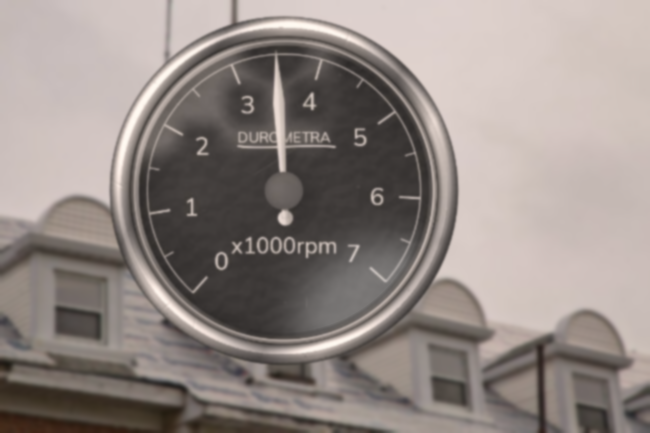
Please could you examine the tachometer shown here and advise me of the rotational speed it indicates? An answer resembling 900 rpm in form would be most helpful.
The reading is 3500 rpm
